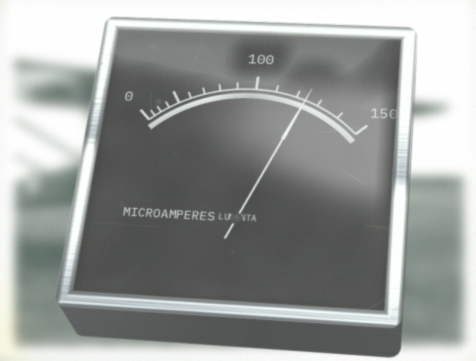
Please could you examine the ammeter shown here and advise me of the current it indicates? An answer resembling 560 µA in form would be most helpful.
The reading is 125 µA
